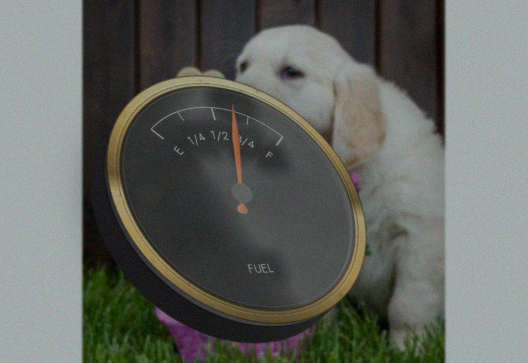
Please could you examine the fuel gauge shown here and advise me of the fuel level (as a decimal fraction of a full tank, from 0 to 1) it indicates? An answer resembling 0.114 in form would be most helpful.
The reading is 0.625
